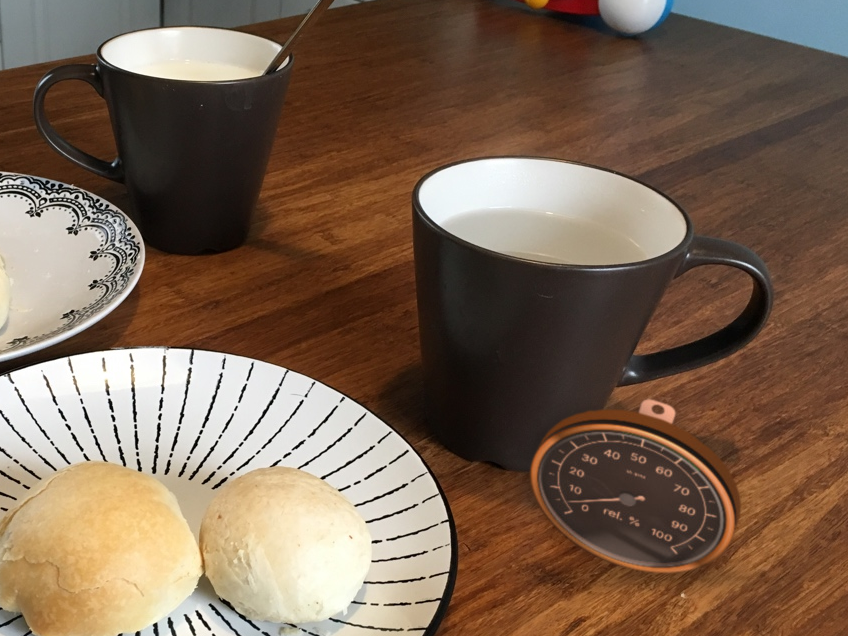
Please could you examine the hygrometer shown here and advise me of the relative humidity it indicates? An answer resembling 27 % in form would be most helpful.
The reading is 5 %
